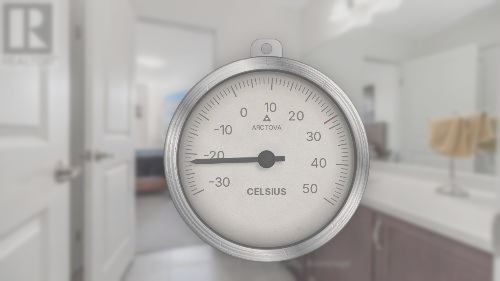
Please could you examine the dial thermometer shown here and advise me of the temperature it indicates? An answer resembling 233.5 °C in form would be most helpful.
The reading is -22 °C
